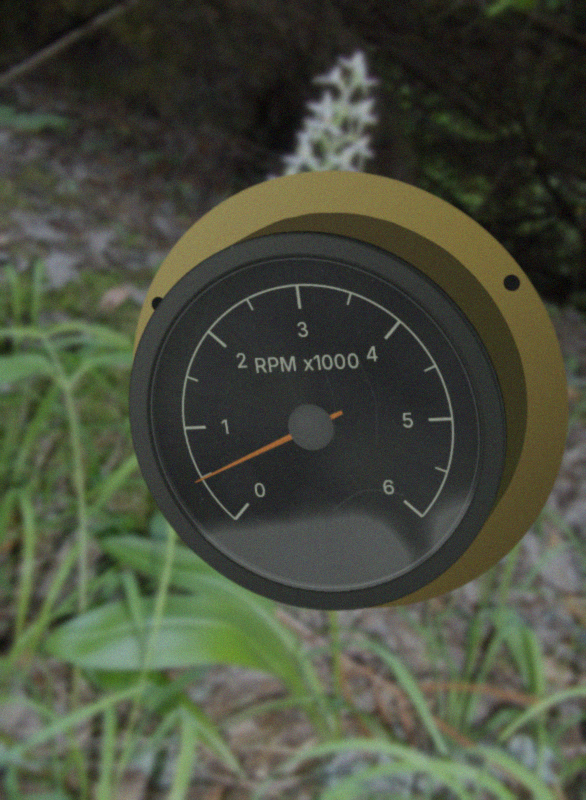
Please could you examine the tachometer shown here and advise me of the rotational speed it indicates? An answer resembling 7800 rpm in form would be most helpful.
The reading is 500 rpm
